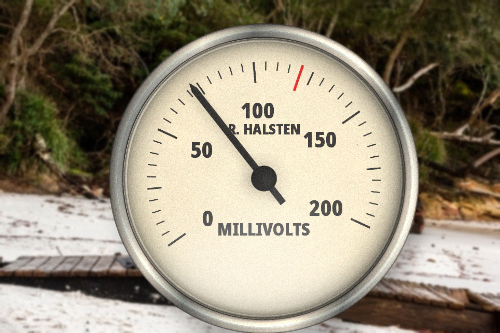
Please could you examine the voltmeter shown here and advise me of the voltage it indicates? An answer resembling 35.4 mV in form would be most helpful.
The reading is 72.5 mV
